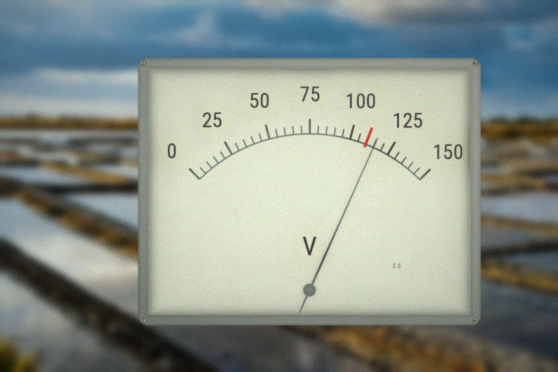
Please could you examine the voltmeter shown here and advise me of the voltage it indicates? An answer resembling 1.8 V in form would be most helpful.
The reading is 115 V
